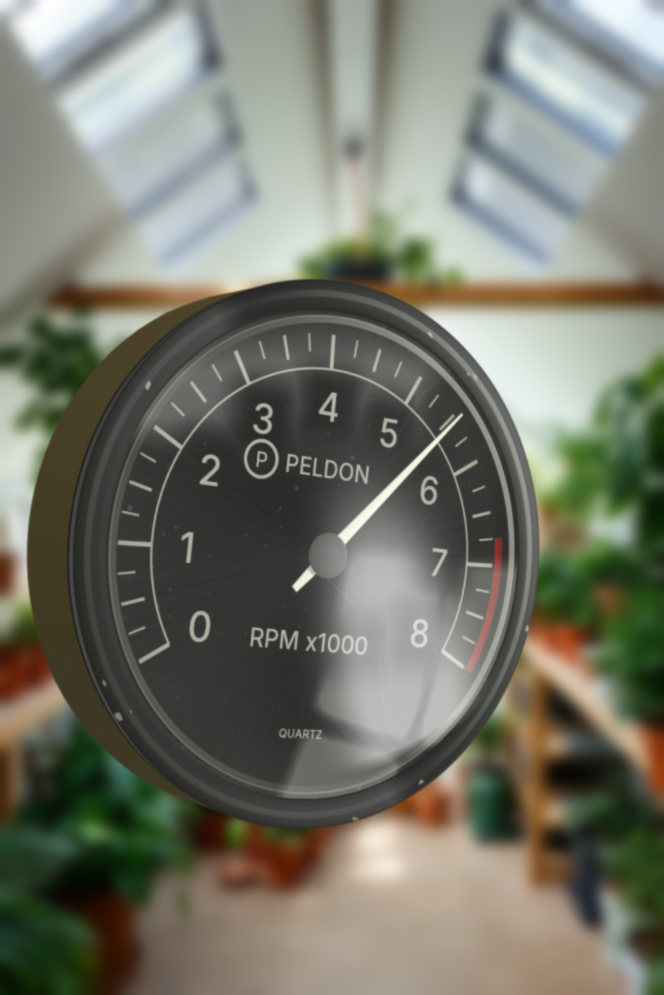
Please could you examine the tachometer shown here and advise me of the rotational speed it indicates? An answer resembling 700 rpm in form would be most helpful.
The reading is 5500 rpm
